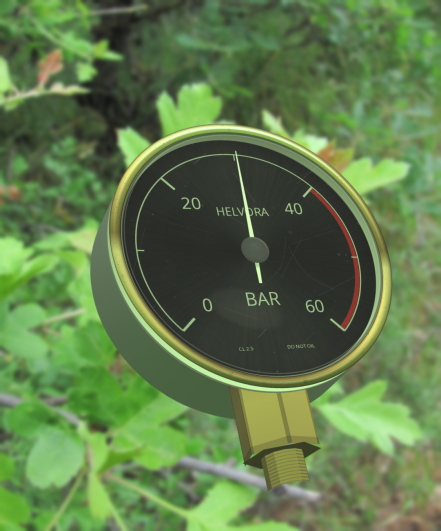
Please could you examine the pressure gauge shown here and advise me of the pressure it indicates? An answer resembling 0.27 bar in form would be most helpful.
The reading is 30 bar
